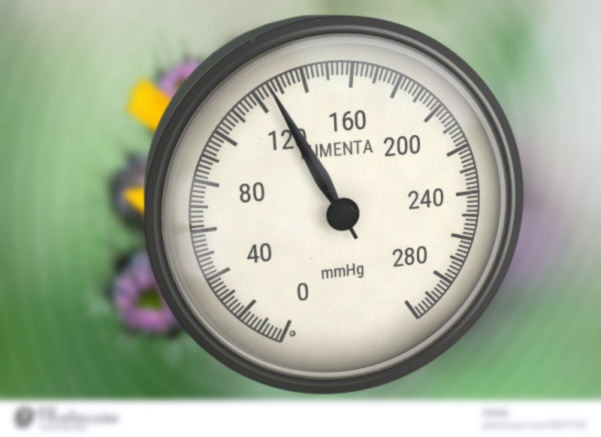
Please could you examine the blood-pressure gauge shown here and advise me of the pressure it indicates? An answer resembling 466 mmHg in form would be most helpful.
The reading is 126 mmHg
